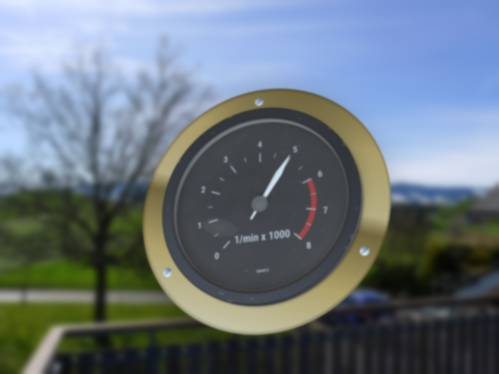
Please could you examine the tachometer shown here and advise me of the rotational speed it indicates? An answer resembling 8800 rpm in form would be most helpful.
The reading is 5000 rpm
